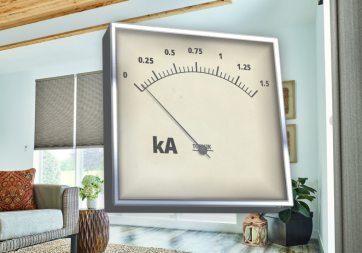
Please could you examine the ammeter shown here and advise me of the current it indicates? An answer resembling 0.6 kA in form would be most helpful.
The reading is 0.05 kA
